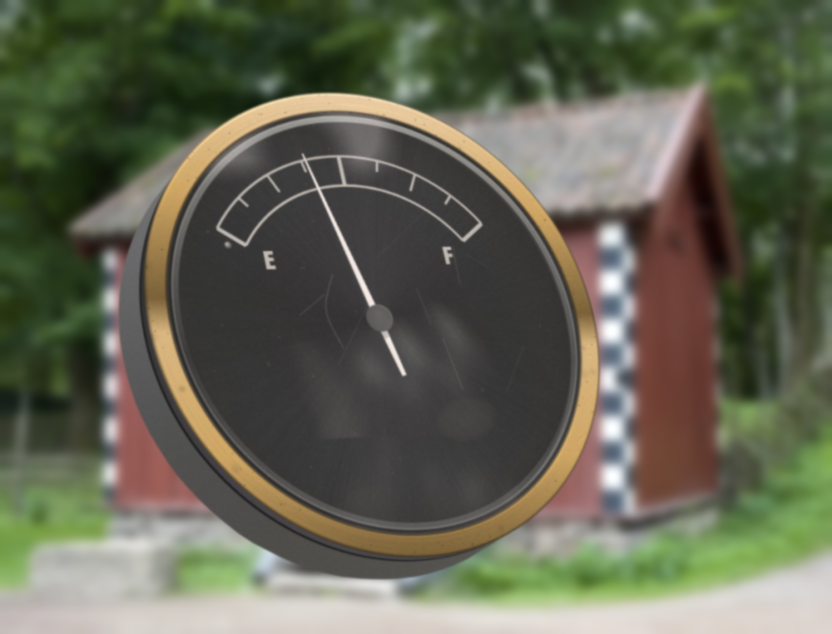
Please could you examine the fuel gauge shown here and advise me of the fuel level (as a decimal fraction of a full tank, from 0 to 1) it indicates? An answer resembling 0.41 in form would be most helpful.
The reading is 0.375
